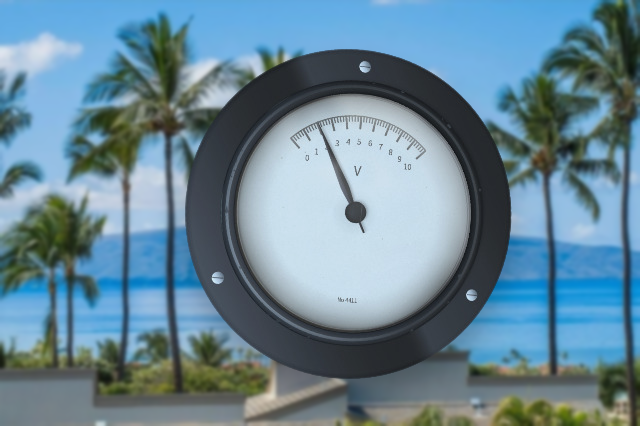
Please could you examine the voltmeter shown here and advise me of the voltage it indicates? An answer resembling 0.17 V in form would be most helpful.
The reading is 2 V
